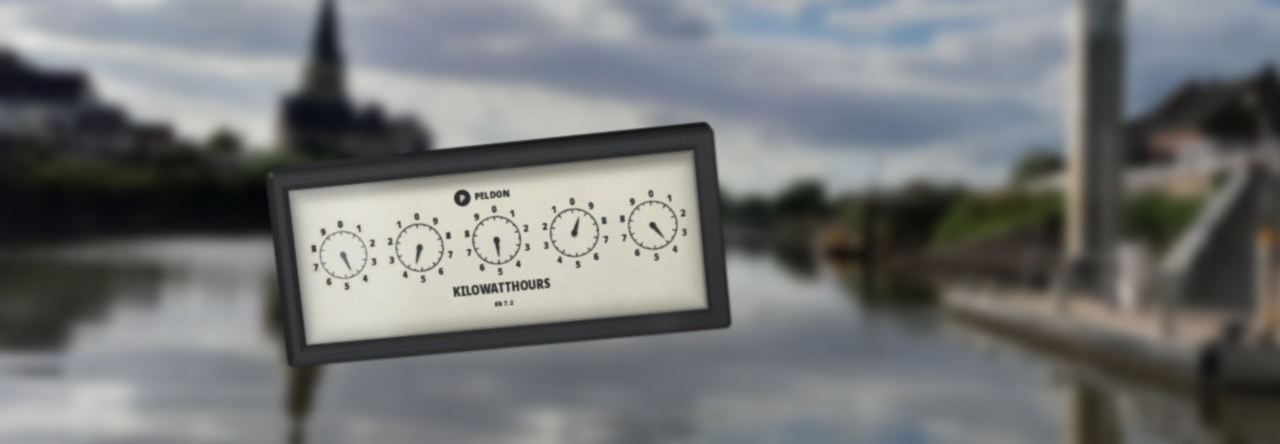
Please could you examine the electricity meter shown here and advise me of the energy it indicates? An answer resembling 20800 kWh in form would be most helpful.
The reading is 44494 kWh
